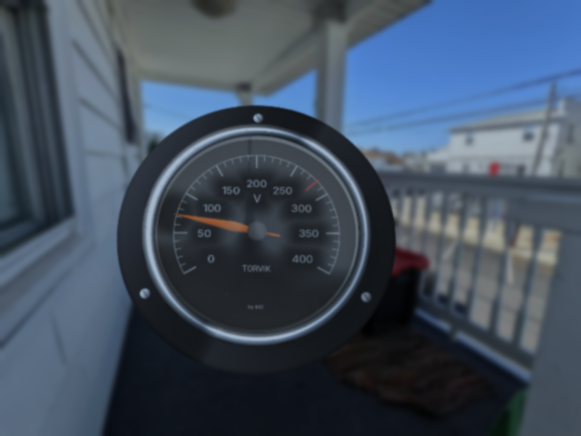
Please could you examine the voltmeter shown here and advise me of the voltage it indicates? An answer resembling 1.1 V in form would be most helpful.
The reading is 70 V
